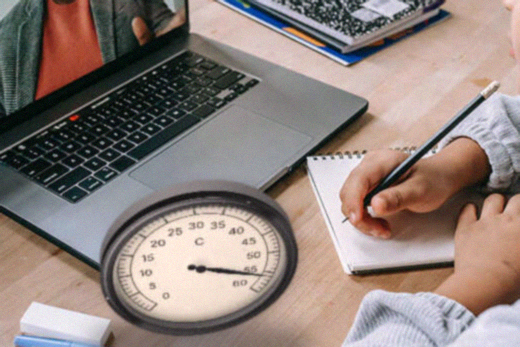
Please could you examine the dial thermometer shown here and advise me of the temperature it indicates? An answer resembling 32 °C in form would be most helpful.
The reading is 55 °C
